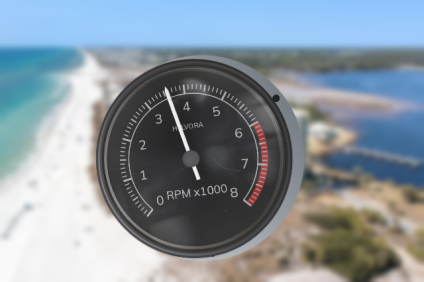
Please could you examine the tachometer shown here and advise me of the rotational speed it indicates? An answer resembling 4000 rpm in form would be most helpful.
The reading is 3600 rpm
